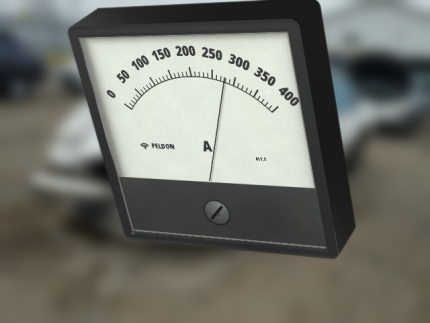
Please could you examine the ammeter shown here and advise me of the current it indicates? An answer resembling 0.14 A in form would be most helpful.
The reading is 280 A
